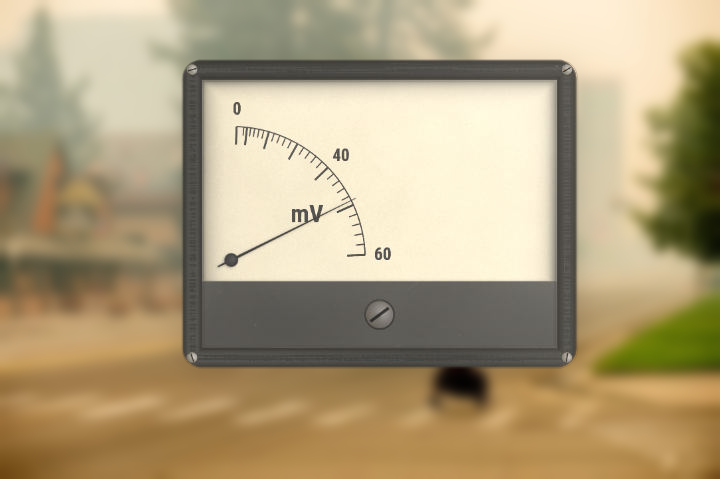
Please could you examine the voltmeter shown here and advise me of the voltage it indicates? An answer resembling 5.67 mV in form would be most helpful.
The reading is 49 mV
